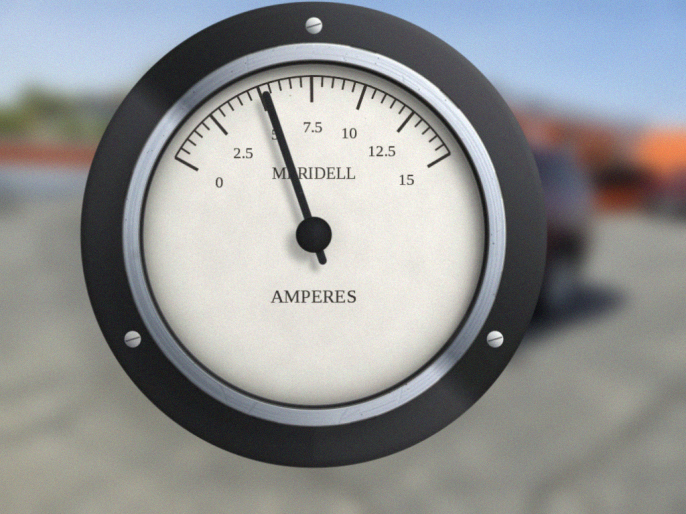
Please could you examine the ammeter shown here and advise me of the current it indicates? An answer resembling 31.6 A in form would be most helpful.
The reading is 5.25 A
